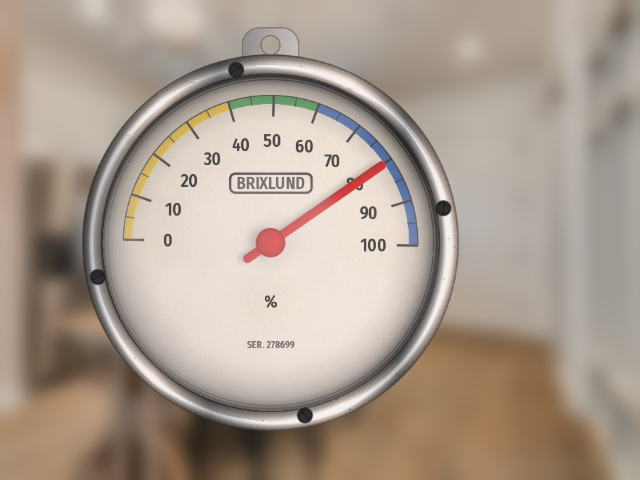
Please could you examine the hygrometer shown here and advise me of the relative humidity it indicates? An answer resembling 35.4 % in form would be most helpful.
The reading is 80 %
